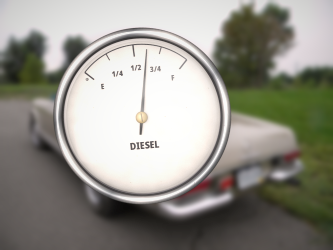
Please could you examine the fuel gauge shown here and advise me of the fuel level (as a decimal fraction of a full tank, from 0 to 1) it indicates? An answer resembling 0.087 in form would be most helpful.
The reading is 0.625
